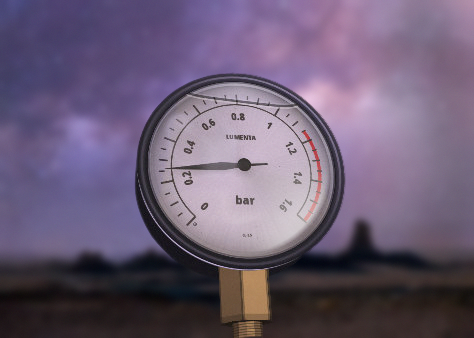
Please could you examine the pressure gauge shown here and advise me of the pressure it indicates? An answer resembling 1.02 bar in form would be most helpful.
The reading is 0.25 bar
